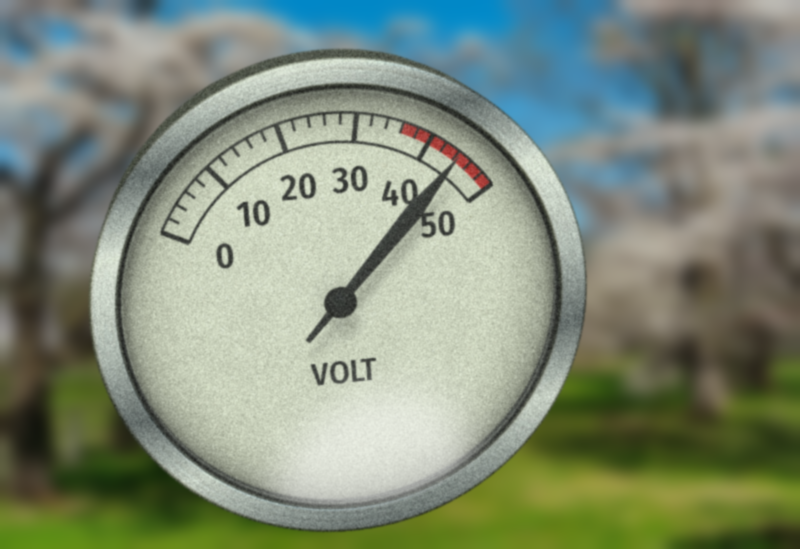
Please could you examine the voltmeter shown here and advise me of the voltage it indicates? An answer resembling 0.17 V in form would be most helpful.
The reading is 44 V
